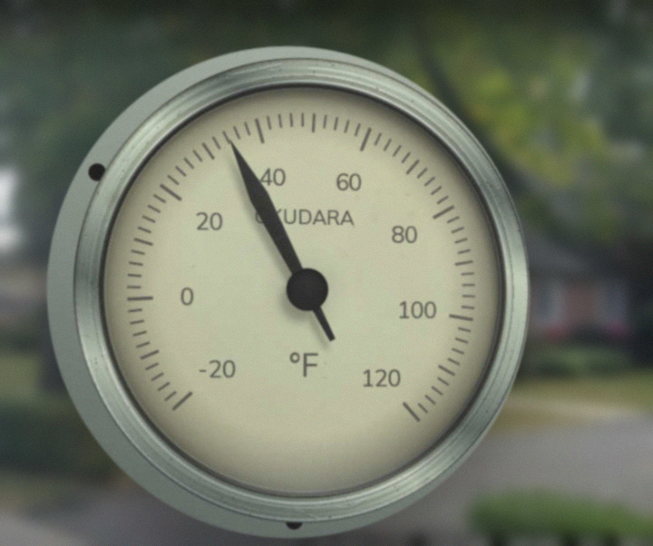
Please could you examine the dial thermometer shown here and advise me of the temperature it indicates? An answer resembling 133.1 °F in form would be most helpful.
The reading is 34 °F
